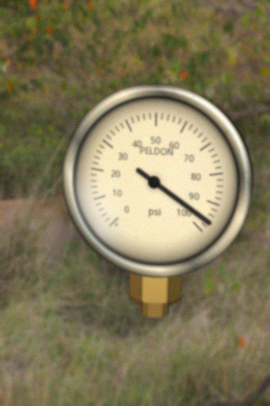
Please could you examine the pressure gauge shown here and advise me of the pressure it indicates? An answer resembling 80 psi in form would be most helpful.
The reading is 96 psi
